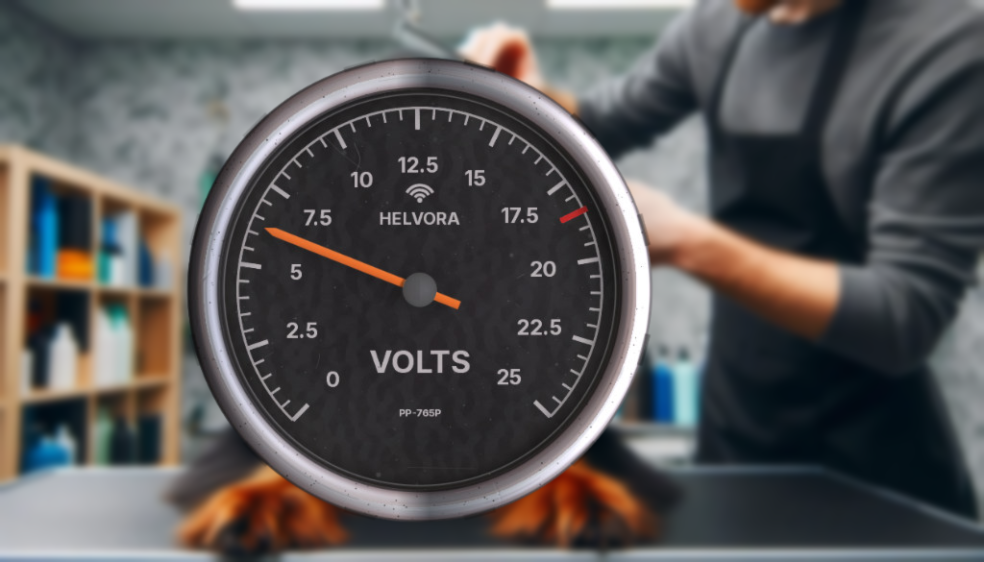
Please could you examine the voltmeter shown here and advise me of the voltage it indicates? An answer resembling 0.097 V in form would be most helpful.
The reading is 6.25 V
